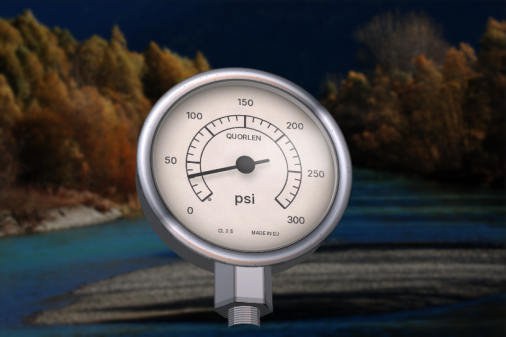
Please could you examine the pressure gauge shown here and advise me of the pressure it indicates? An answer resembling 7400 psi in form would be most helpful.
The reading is 30 psi
